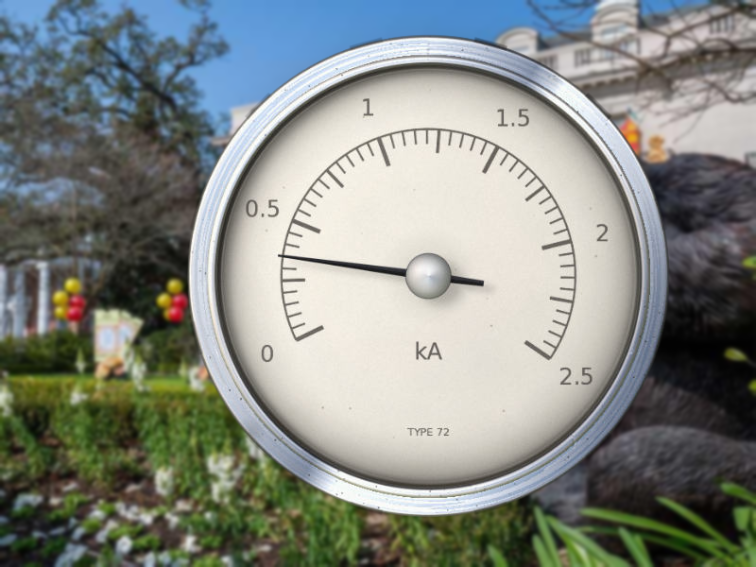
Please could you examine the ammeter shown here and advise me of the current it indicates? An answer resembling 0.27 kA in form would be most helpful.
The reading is 0.35 kA
